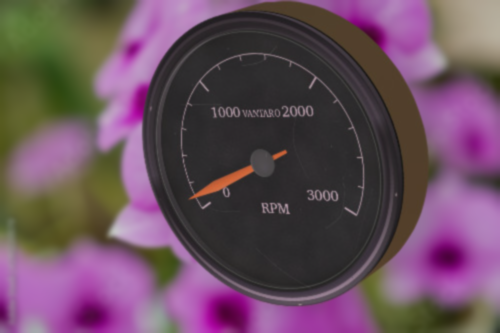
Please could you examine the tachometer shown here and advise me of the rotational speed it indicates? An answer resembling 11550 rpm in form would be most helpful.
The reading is 100 rpm
